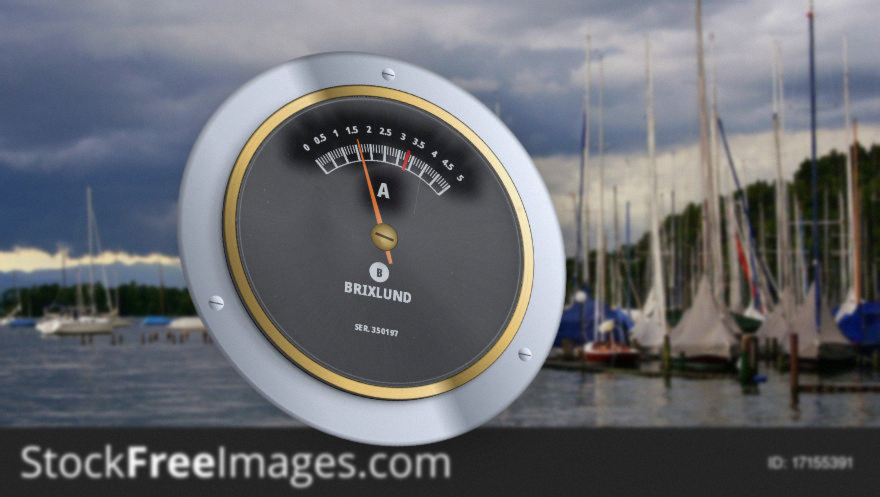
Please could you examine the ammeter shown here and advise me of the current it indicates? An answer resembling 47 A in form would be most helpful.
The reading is 1.5 A
